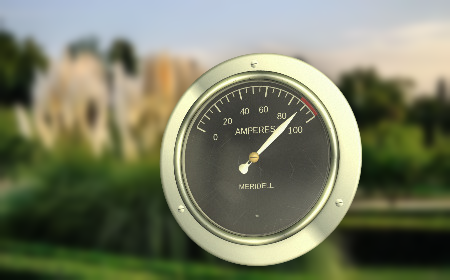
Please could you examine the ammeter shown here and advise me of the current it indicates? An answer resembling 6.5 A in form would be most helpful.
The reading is 90 A
